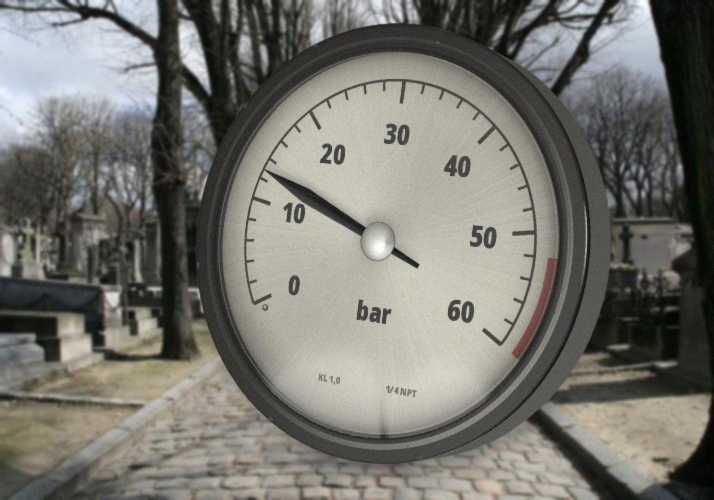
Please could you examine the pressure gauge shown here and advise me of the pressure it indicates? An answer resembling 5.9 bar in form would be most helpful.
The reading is 13 bar
